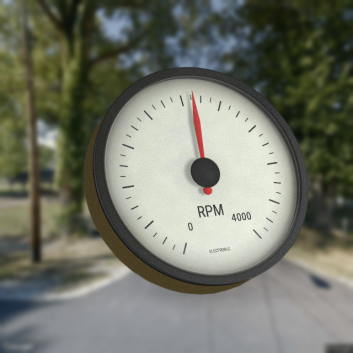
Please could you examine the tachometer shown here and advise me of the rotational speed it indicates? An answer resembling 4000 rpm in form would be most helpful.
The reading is 2100 rpm
